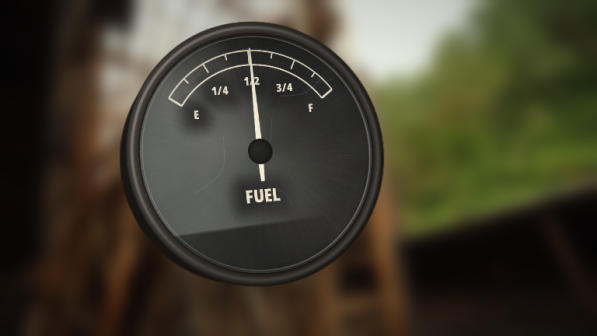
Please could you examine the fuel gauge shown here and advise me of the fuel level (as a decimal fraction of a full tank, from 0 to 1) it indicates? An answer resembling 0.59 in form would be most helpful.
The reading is 0.5
